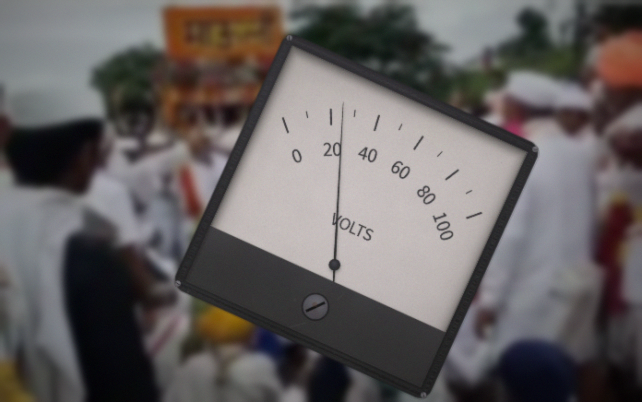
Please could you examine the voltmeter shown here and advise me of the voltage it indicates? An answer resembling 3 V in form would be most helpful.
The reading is 25 V
